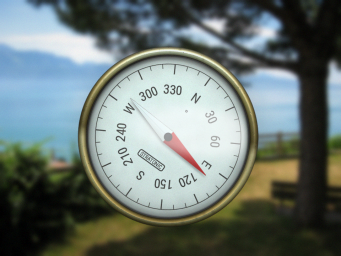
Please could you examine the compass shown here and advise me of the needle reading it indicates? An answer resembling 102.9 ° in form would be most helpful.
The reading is 100 °
